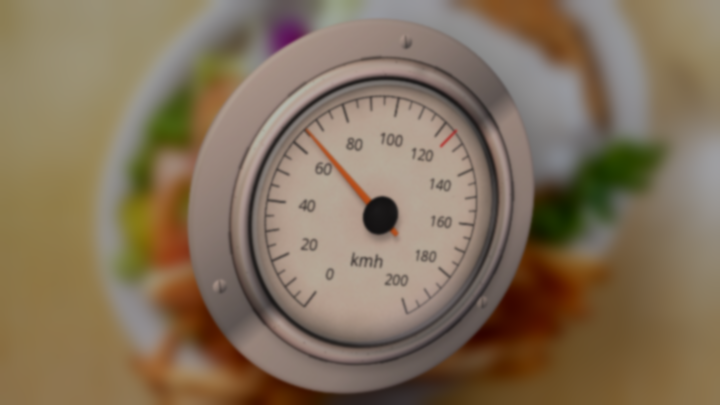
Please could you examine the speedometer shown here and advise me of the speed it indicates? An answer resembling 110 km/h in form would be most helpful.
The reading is 65 km/h
